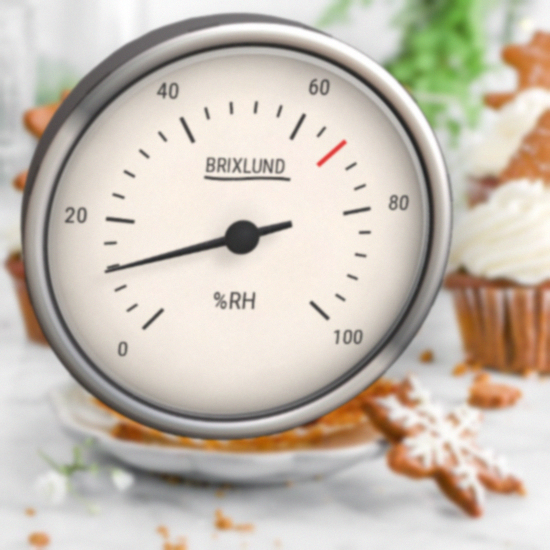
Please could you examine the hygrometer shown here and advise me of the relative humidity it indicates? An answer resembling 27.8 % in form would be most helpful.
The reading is 12 %
